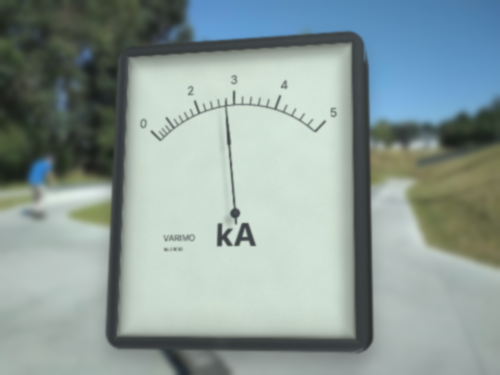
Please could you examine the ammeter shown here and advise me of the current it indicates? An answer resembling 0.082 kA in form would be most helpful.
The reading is 2.8 kA
